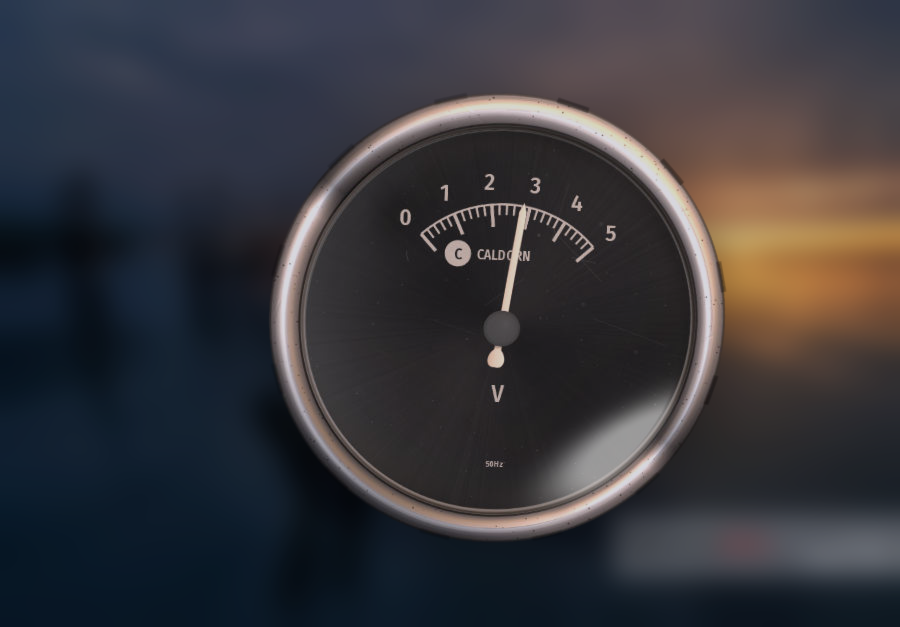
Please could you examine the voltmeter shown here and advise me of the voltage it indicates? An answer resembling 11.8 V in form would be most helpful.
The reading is 2.8 V
